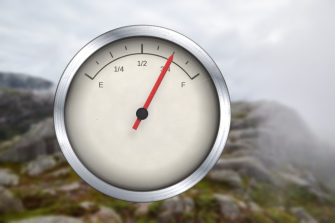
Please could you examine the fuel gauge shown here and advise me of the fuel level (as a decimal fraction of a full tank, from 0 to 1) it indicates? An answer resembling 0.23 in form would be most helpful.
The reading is 0.75
